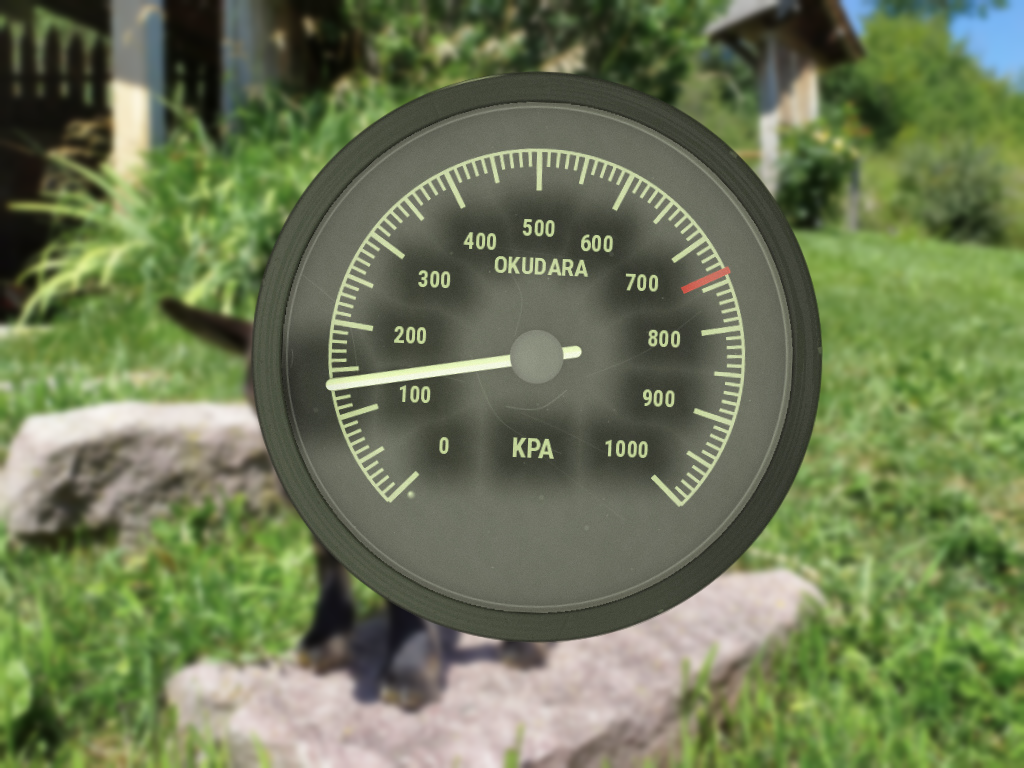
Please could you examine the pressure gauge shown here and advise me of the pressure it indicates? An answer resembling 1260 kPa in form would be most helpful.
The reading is 135 kPa
